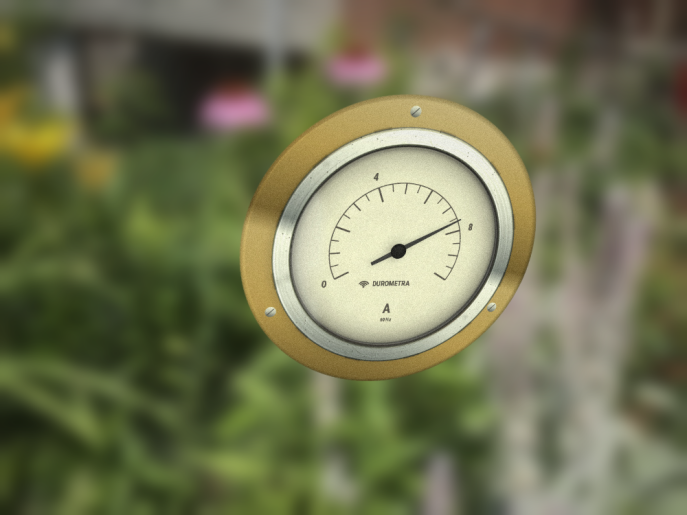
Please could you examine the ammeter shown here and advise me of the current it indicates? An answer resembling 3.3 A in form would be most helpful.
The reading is 7.5 A
